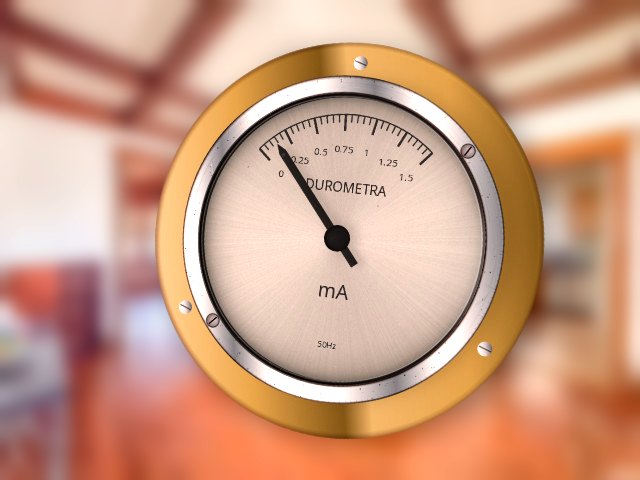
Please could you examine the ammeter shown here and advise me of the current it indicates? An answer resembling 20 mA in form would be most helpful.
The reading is 0.15 mA
